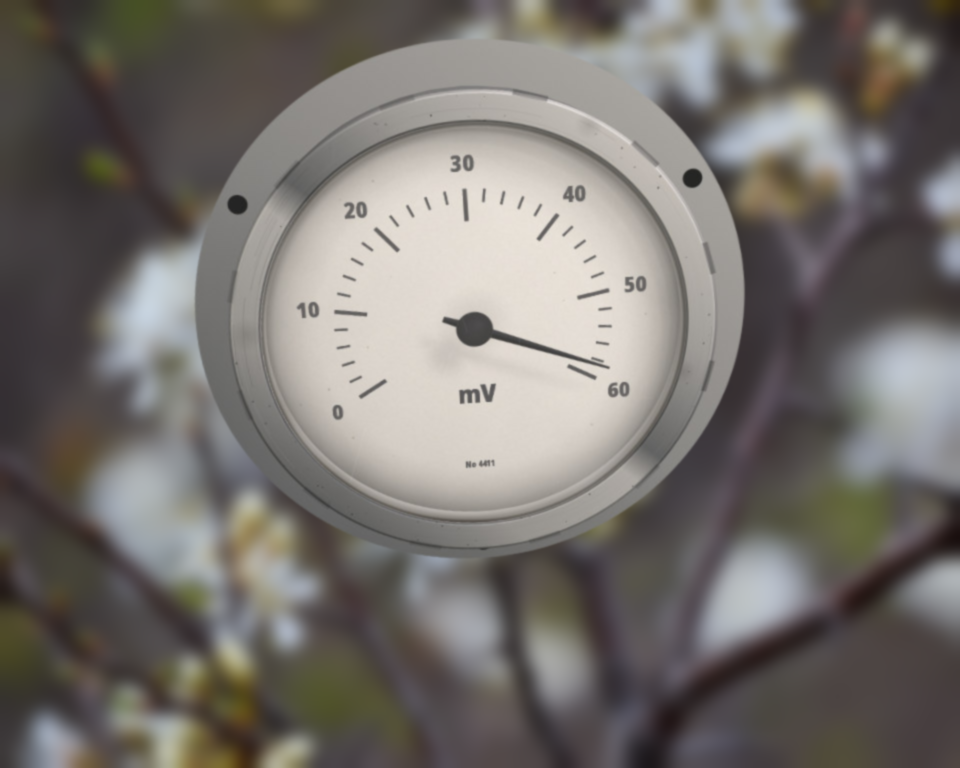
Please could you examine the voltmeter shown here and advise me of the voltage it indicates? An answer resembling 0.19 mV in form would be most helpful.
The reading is 58 mV
